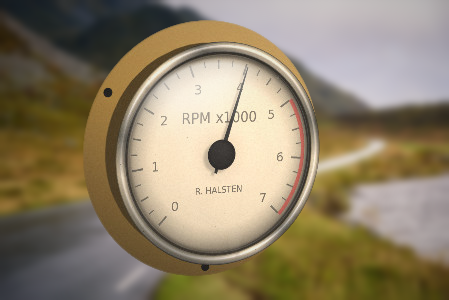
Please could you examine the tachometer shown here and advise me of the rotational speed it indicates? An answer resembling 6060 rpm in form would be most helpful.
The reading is 4000 rpm
